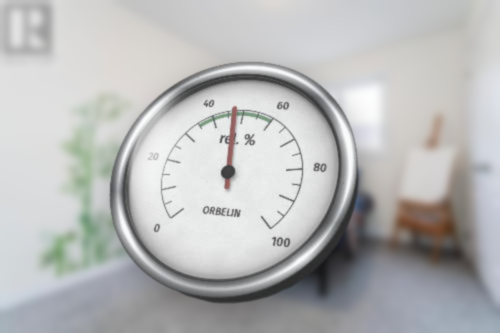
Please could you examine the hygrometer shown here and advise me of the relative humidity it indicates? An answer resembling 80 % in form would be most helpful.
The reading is 47.5 %
